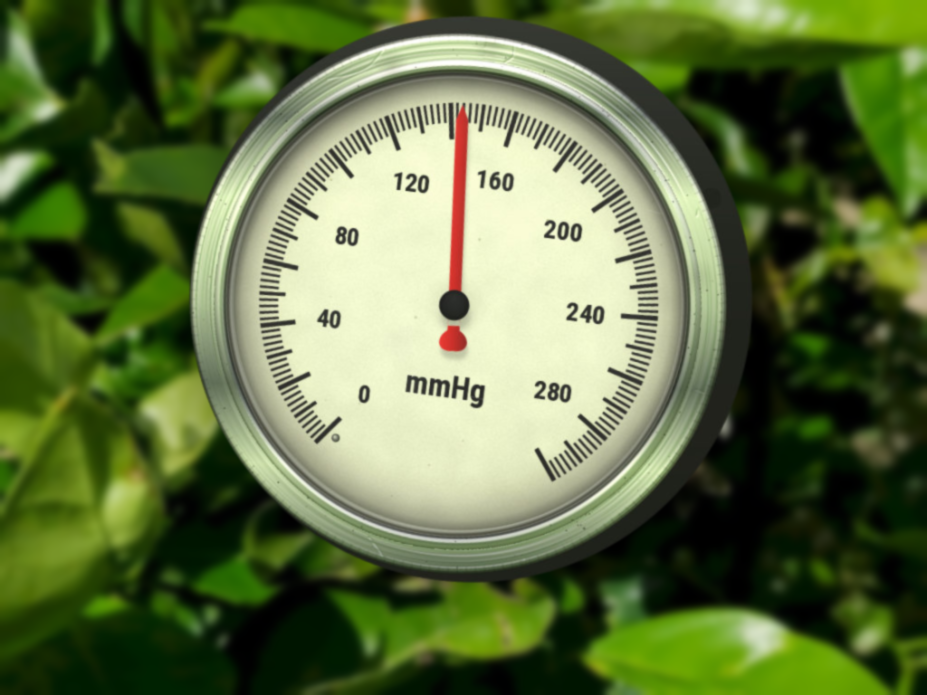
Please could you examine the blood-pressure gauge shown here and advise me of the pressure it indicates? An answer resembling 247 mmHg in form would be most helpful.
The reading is 144 mmHg
